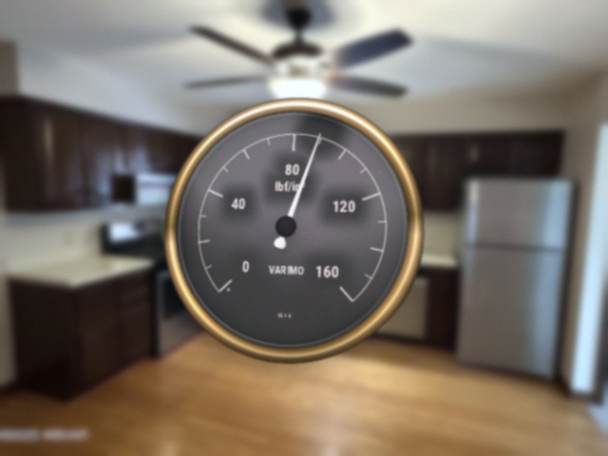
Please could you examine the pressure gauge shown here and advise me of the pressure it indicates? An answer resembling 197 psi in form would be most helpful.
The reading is 90 psi
